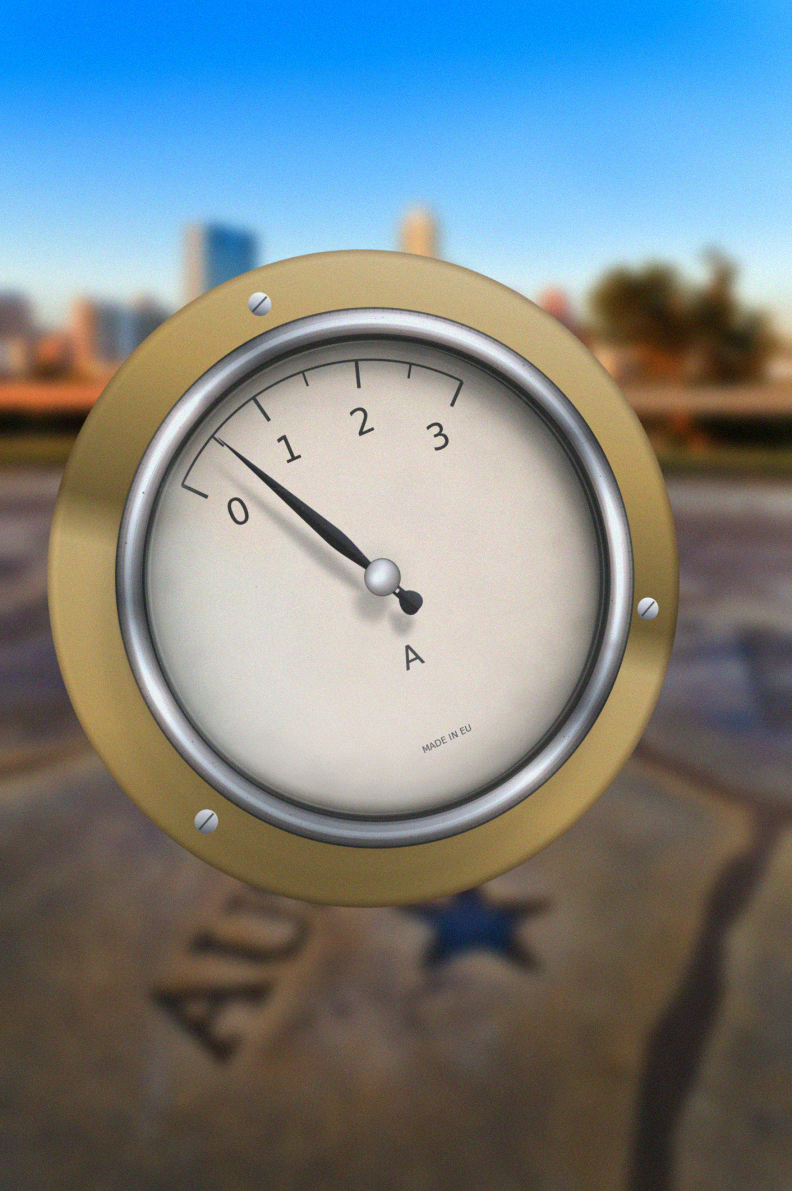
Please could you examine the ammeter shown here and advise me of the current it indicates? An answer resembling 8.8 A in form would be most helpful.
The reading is 0.5 A
